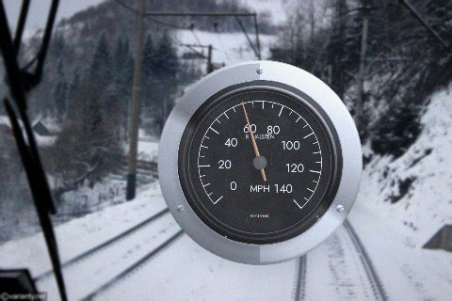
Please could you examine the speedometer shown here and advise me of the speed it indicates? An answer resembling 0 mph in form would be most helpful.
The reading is 60 mph
